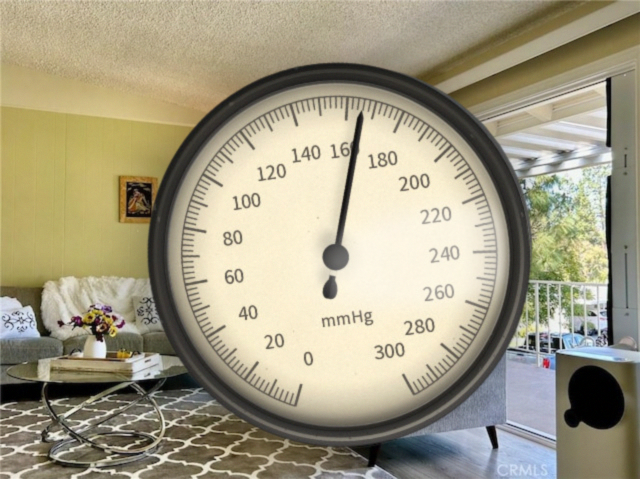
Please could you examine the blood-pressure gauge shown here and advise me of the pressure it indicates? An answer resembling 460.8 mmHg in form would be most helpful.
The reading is 166 mmHg
